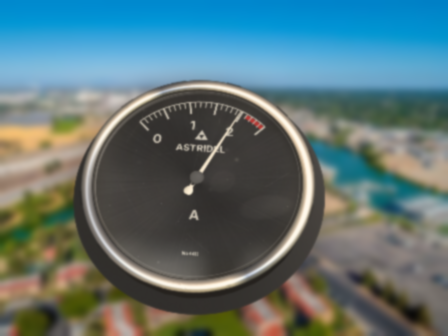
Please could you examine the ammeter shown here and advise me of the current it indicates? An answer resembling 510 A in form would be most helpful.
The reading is 2 A
